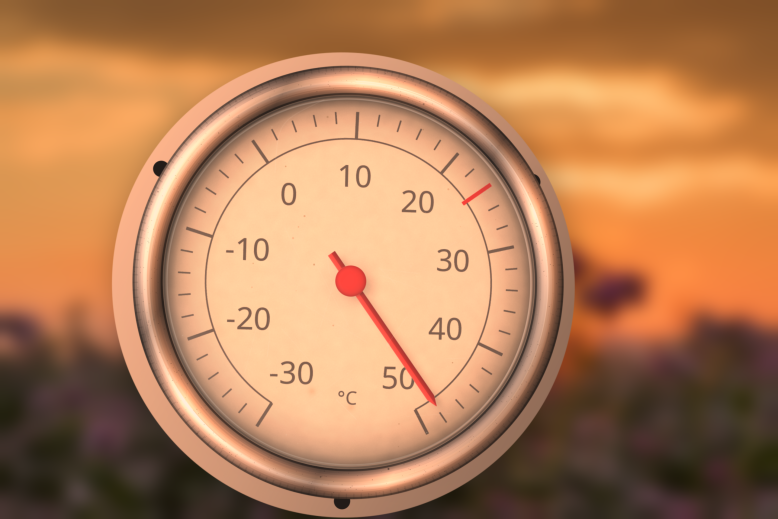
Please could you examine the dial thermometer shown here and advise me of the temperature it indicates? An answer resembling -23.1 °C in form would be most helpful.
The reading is 48 °C
